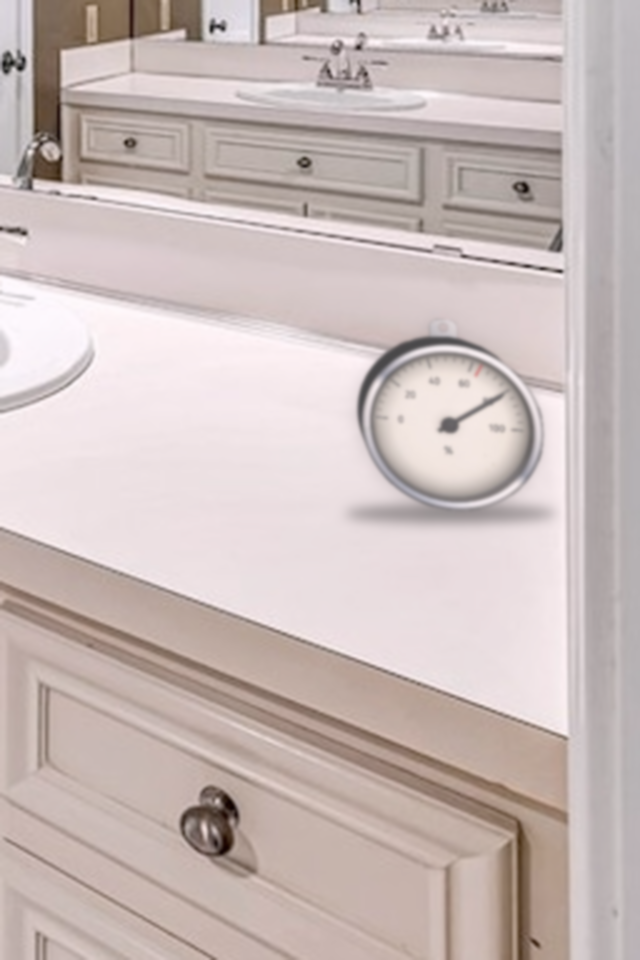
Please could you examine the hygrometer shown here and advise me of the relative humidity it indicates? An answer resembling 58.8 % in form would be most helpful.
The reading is 80 %
